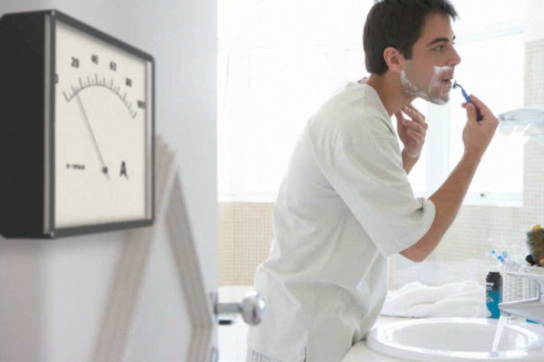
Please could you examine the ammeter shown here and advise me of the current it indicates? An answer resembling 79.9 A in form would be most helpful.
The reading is 10 A
